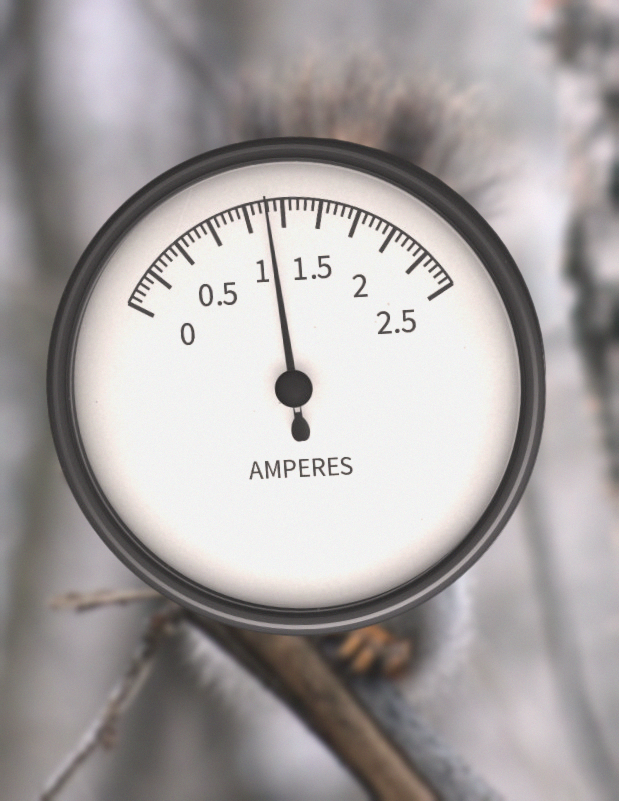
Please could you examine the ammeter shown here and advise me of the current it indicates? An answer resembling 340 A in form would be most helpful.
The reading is 1.15 A
